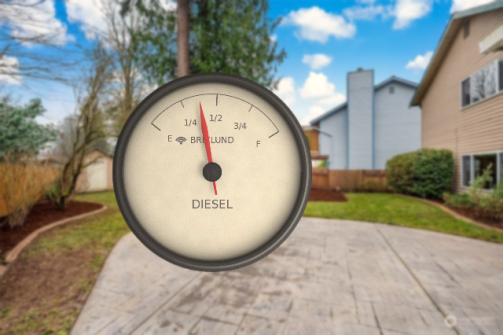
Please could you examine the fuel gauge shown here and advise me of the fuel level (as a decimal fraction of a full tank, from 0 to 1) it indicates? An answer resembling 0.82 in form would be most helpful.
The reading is 0.375
